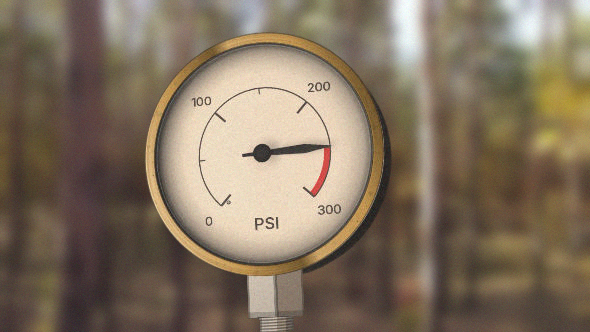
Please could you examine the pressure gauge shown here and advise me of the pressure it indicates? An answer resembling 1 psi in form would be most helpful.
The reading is 250 psi
